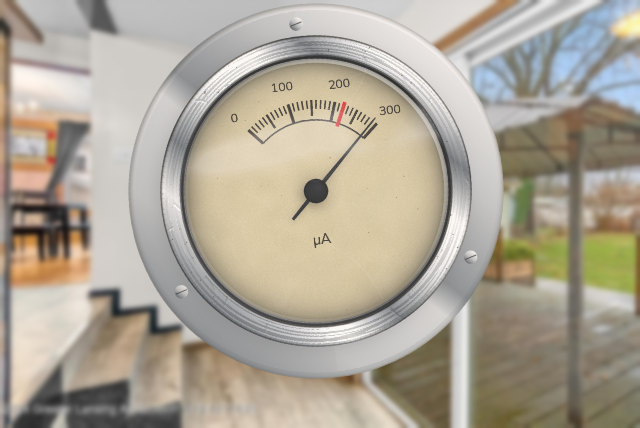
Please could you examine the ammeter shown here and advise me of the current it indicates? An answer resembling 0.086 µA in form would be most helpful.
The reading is 290 µA
